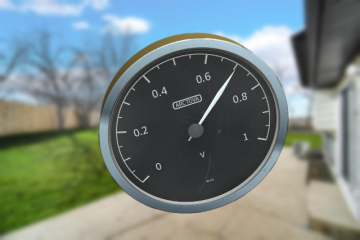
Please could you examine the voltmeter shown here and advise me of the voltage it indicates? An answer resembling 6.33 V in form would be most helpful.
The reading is 0.7 V
